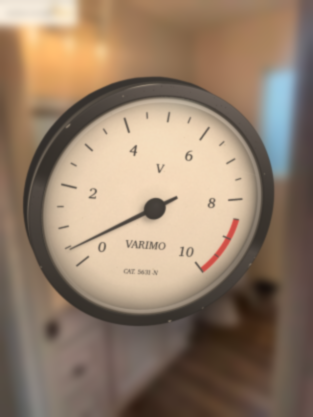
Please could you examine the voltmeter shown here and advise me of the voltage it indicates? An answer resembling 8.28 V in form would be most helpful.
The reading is 0.5 V
